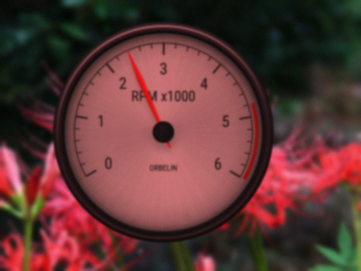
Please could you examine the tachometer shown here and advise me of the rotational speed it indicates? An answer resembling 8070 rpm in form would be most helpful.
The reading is 2400 rpm
